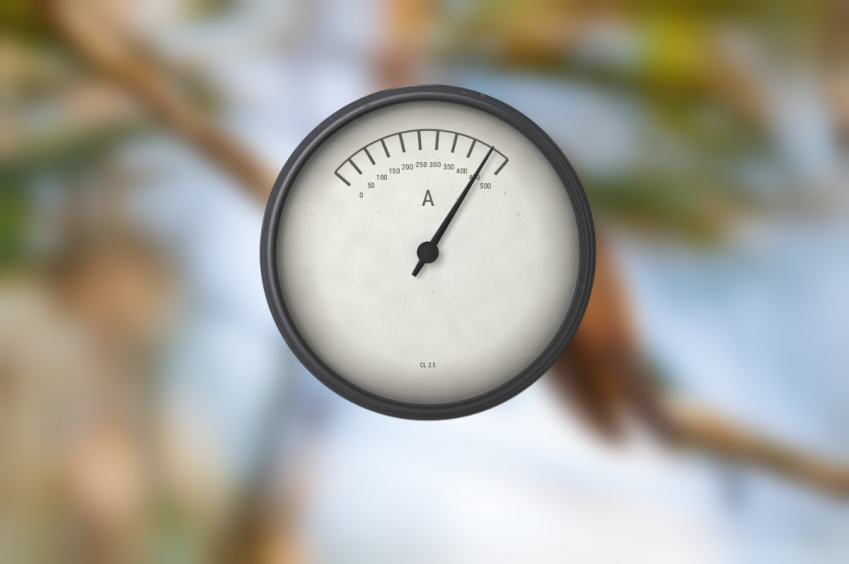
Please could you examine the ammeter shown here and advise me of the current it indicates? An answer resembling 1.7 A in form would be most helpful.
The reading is 450 A
